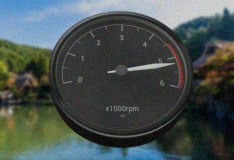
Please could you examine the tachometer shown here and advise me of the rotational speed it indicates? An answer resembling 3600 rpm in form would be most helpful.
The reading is 5250 rpm
